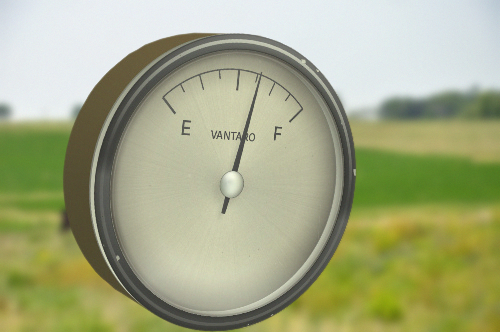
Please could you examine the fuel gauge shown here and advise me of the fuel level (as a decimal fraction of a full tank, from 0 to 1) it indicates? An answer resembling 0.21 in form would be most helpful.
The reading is 0.625
